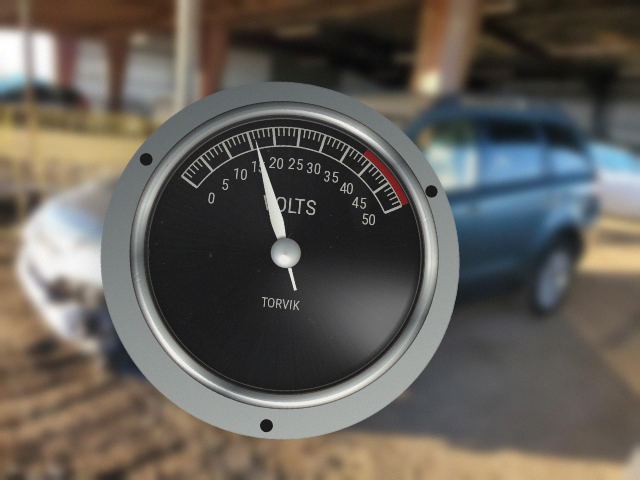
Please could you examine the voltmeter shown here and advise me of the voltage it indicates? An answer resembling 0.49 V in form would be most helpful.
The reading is 16 V
